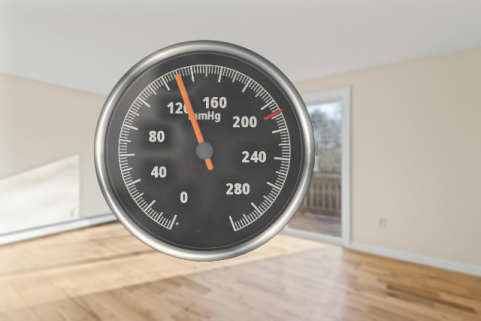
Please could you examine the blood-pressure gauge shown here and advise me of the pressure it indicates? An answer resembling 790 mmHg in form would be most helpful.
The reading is 130 mmHg
